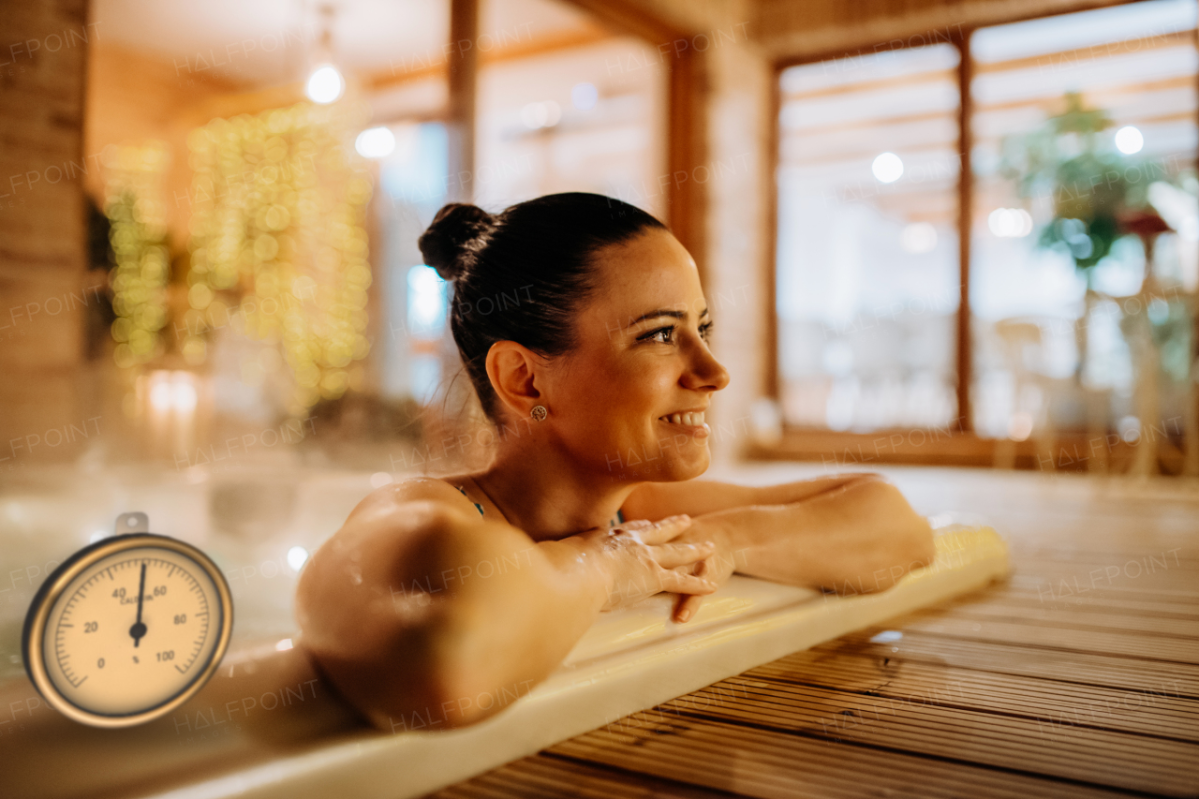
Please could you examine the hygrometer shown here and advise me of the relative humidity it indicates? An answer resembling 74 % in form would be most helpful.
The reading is 50 %
